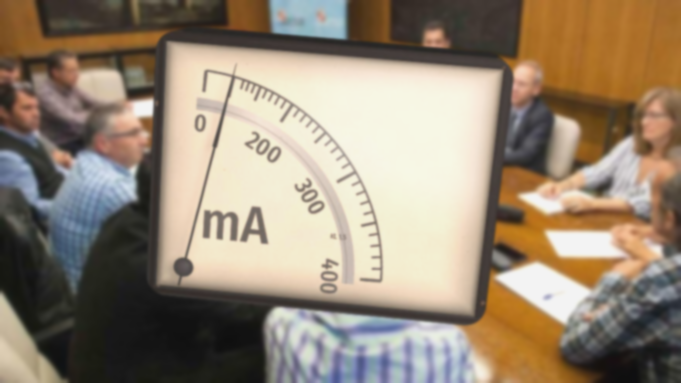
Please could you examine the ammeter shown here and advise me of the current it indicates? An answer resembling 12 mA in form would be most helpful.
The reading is 100 mA
